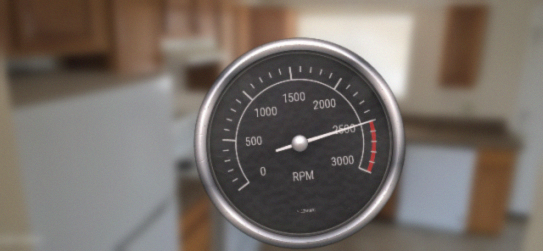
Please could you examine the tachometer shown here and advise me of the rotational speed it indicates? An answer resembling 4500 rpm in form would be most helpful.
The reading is 2500 rpm
